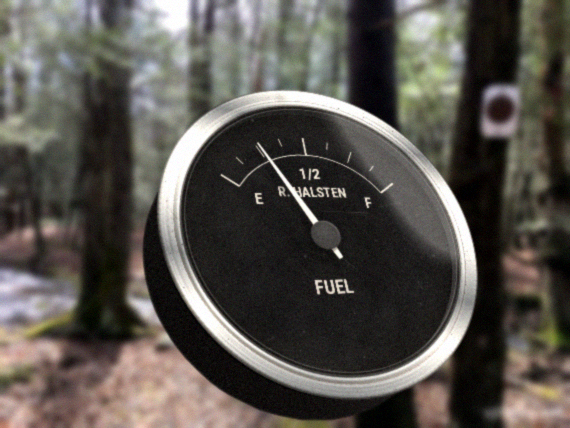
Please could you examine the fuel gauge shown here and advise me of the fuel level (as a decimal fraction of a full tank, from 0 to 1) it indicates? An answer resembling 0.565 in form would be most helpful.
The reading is 0.25
